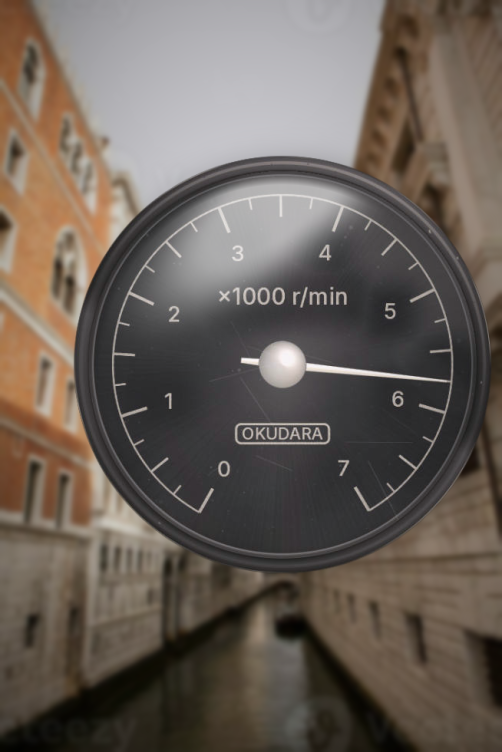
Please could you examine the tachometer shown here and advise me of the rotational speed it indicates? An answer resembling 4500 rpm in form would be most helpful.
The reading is 5750 rpm
